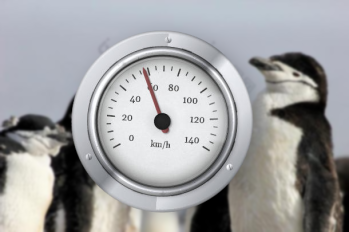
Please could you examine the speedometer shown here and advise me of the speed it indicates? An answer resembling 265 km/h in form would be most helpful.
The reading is 57.5 km/h
